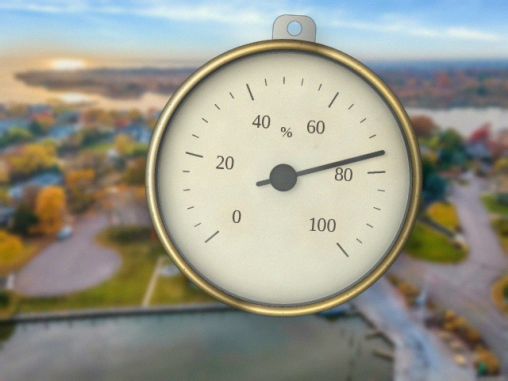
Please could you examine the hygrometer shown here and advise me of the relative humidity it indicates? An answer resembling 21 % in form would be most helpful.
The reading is 76 %
